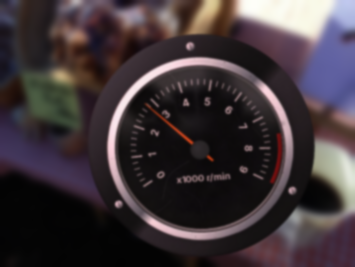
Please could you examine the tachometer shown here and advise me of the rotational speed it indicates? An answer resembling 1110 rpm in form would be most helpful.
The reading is 2800 rpm
